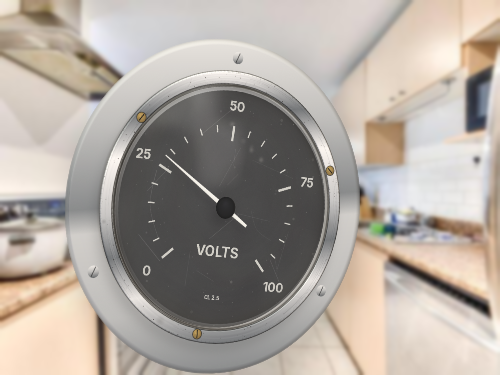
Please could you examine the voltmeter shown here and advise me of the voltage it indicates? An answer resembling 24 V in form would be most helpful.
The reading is 27.5 V
